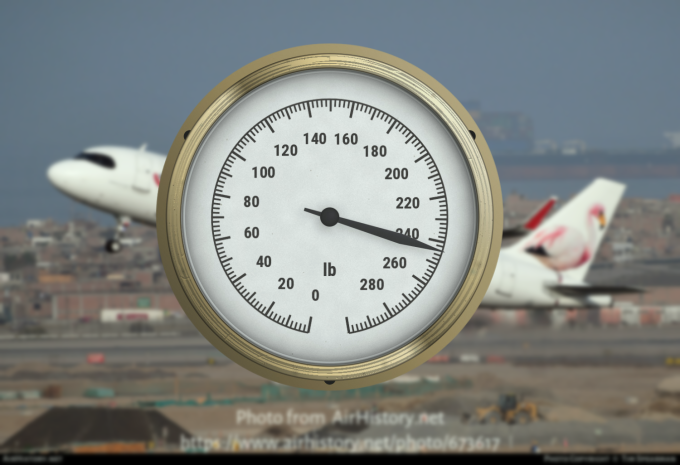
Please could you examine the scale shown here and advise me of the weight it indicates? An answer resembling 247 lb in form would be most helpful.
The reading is 244 lb
